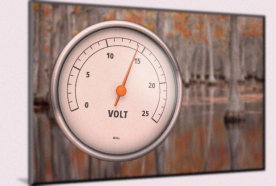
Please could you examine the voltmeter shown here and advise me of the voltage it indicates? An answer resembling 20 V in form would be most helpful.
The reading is 14 V
